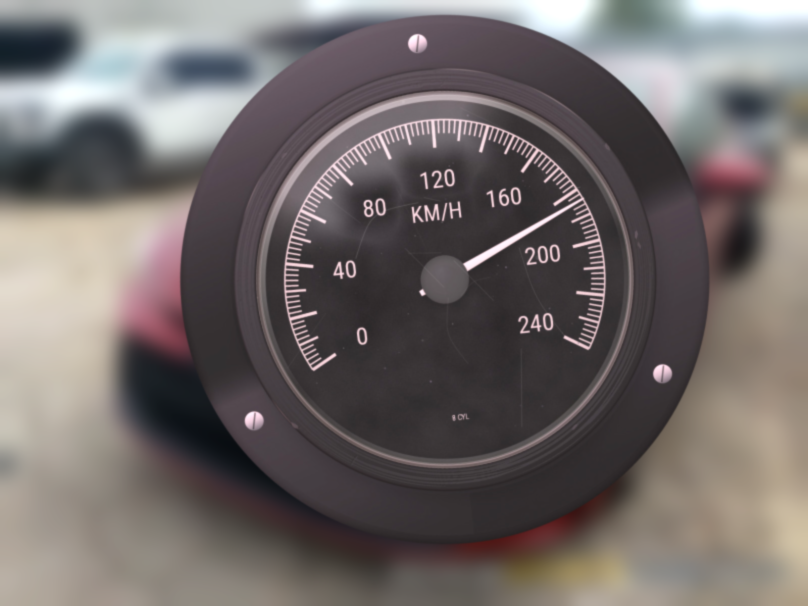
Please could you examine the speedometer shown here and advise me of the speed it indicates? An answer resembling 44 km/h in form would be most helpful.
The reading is 184 km/h
